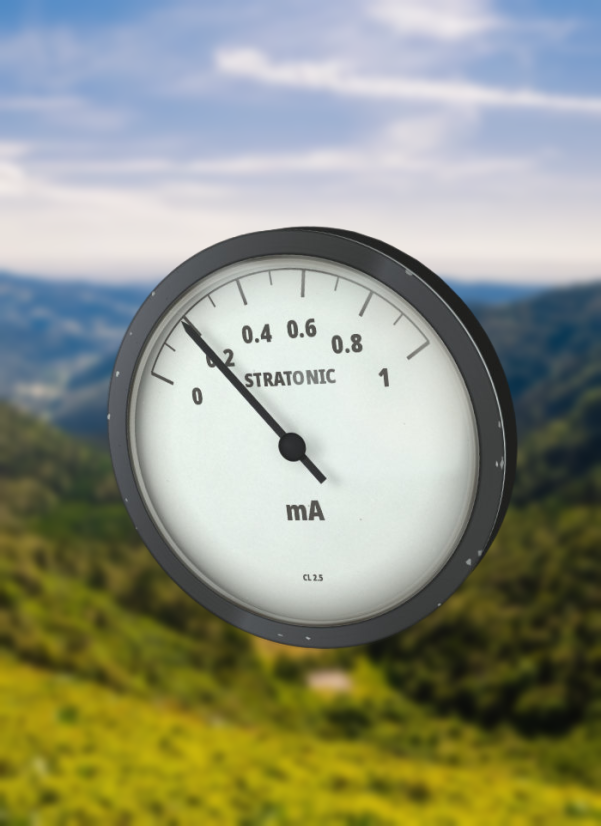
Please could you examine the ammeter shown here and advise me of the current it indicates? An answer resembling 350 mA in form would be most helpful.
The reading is 0.2 mA
